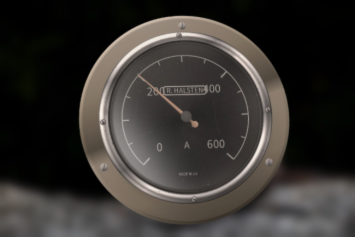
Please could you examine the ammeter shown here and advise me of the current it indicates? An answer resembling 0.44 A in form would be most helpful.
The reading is 200 A
